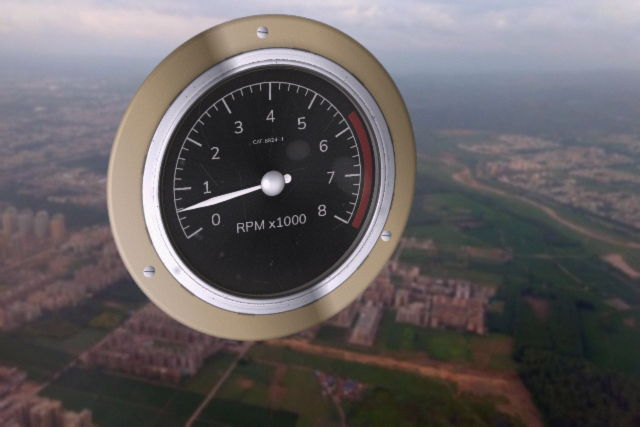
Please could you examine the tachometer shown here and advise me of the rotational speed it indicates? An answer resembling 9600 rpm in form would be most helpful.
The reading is 600 rpm
